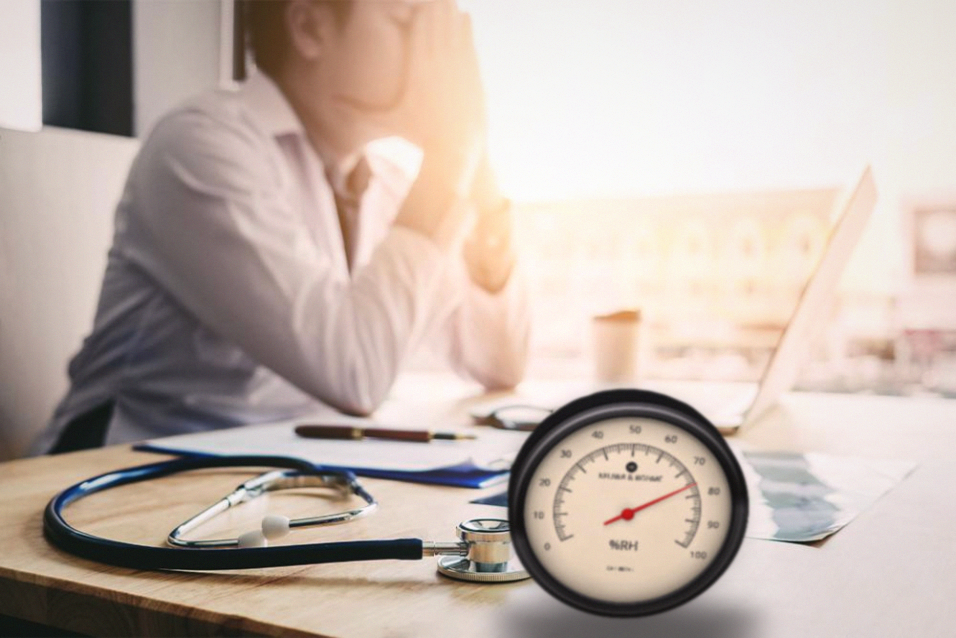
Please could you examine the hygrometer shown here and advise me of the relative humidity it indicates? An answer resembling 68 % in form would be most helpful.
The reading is 75 %
